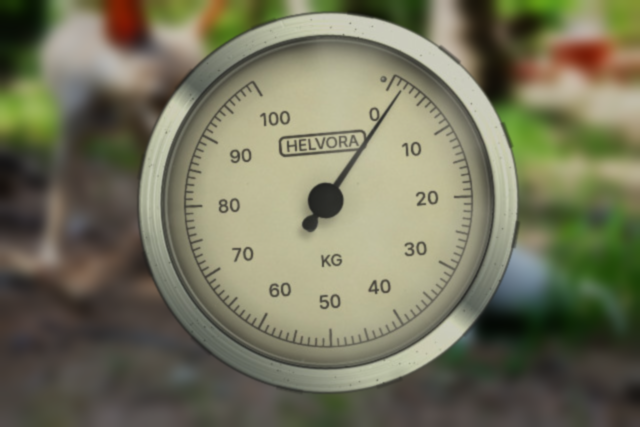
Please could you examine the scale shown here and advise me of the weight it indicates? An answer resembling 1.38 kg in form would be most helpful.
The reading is 2 kg
